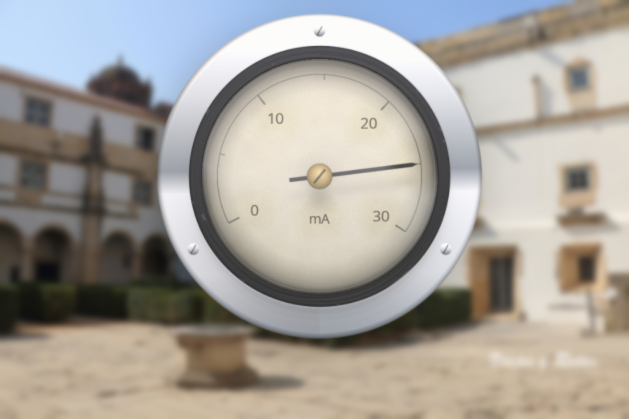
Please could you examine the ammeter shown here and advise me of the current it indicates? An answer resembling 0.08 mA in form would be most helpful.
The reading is 25 mA
